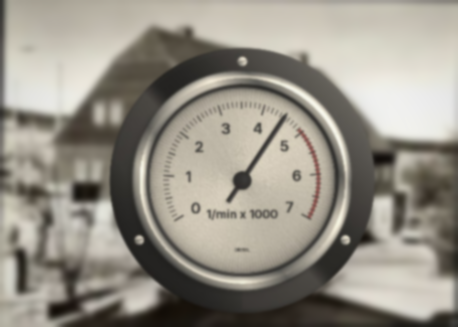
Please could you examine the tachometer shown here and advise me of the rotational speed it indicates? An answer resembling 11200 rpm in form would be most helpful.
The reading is 4500 rpm
